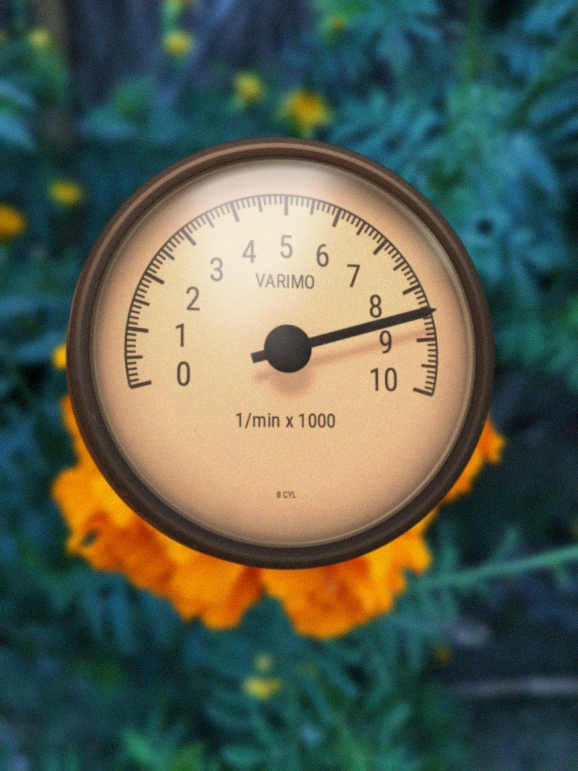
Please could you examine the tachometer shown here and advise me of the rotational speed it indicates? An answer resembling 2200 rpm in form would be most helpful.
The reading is 8500 rpm
